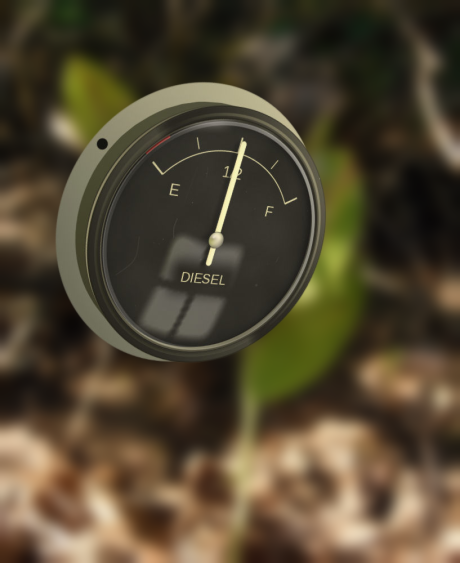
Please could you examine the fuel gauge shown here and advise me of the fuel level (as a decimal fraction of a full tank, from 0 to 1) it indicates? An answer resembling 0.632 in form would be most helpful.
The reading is 0.5
